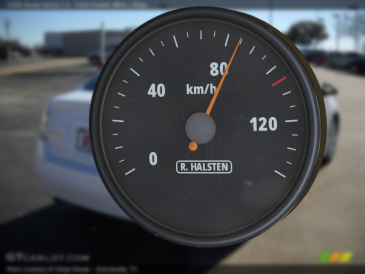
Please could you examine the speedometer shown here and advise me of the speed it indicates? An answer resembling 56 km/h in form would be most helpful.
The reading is 85 km/h
